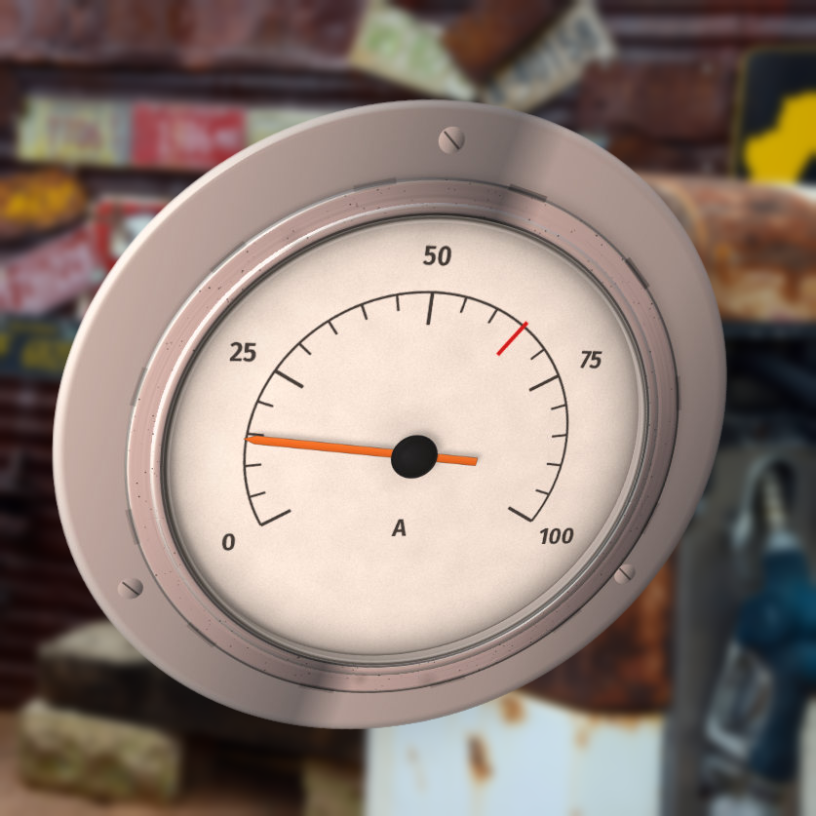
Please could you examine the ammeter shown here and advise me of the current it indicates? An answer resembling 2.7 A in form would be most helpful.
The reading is 15 A
